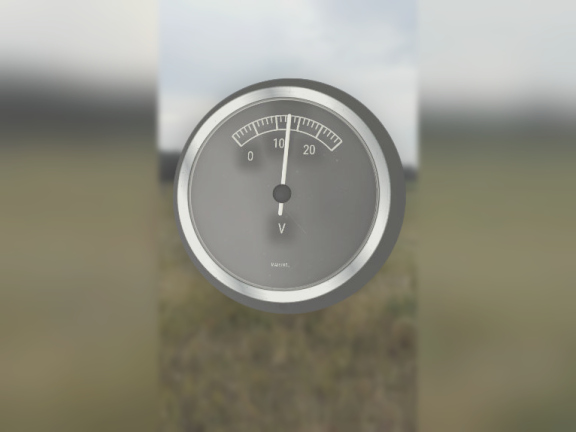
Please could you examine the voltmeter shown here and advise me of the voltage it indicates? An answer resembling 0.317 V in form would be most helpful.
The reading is 13 V
